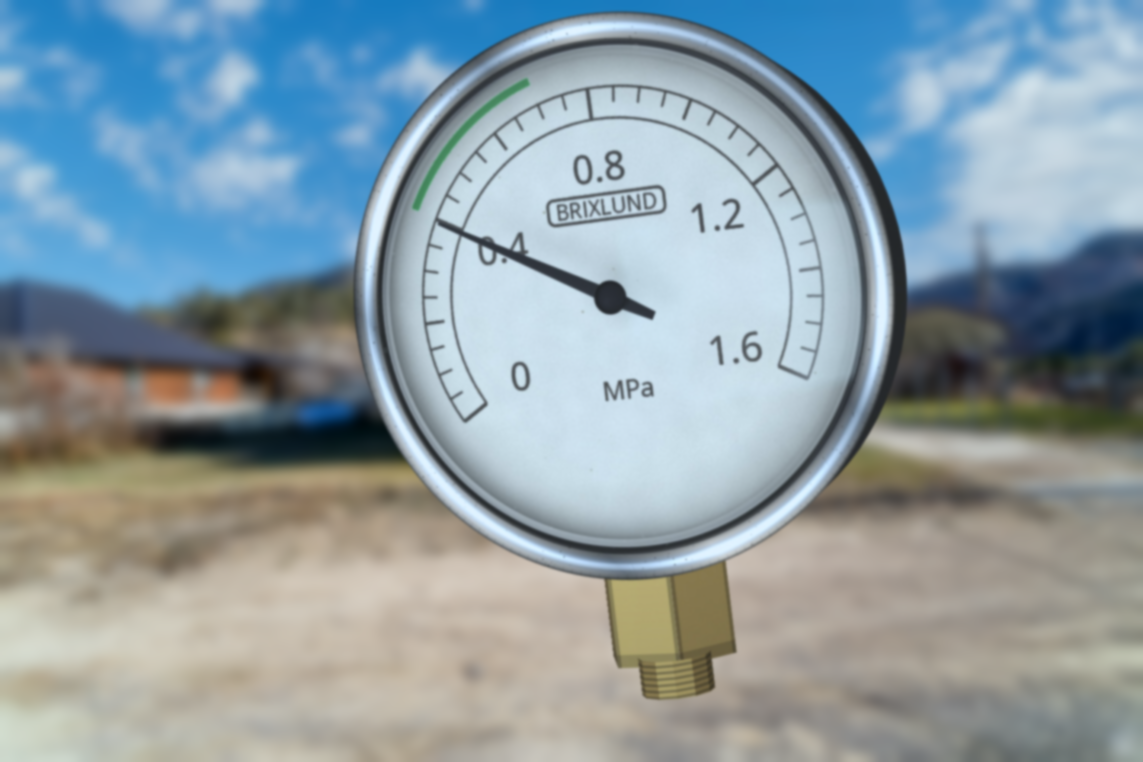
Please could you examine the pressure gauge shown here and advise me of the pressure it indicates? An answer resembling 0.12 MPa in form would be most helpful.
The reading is 0.4 MPa
